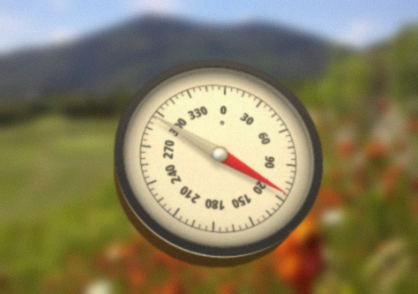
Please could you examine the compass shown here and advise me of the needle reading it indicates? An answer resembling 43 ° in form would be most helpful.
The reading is 115 °
